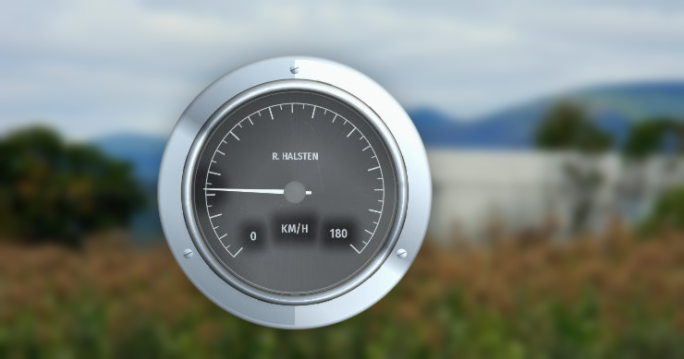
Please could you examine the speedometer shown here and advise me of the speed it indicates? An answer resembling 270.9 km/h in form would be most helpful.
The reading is 32.5 km/h
